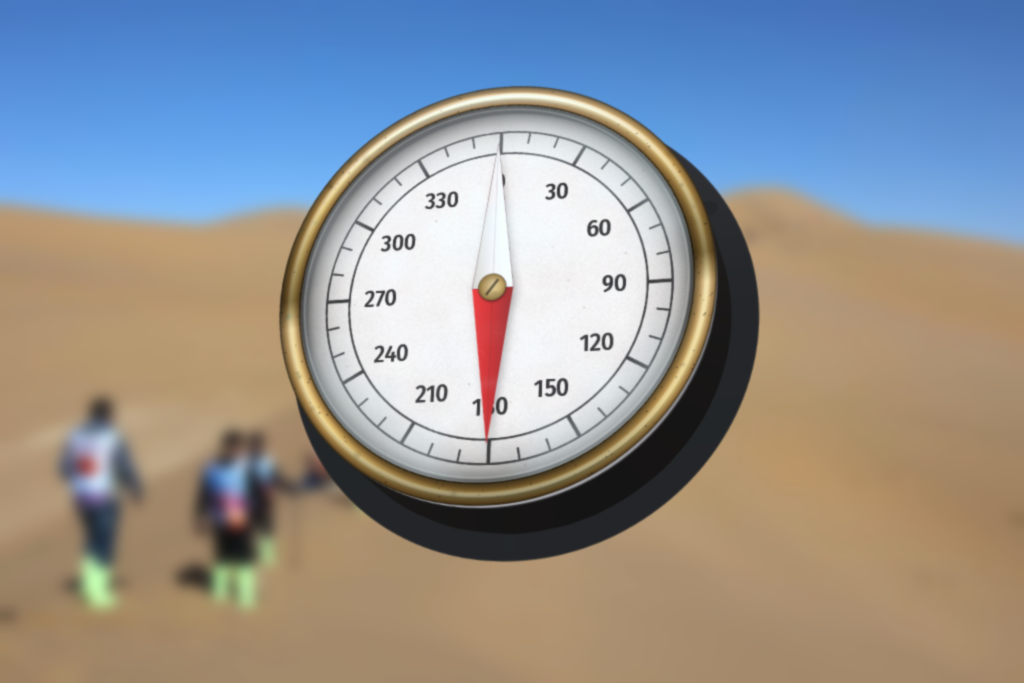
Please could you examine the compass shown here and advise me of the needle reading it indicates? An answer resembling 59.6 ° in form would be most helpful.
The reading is 180 °
